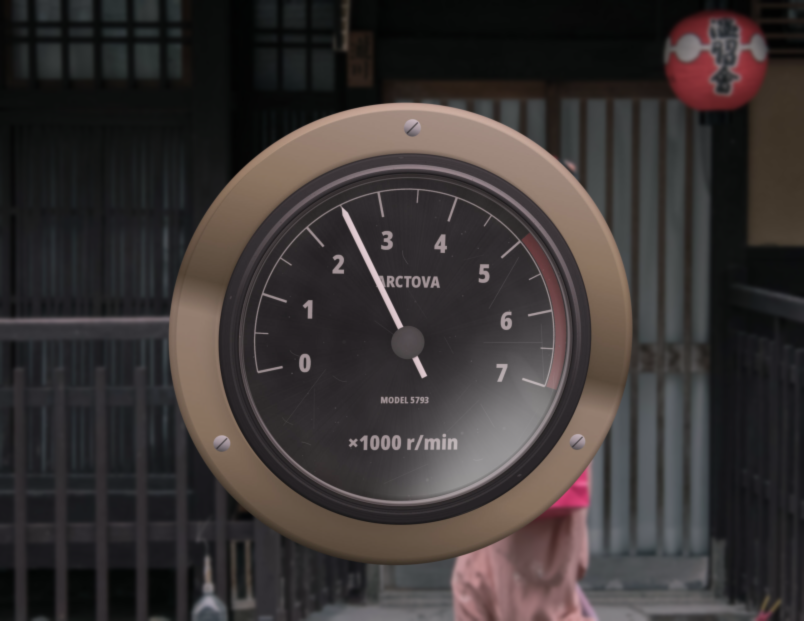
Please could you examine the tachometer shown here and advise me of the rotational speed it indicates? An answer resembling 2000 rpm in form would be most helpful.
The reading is 2500 rpm
